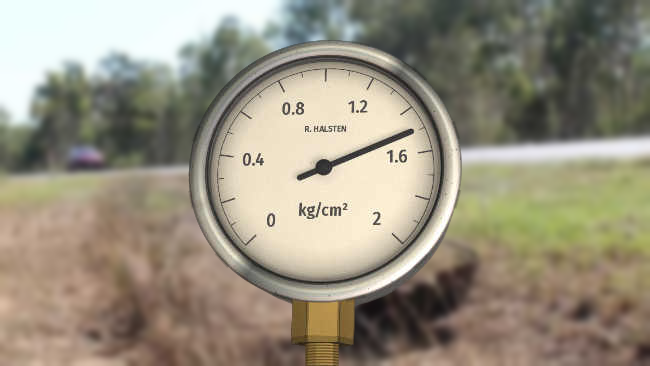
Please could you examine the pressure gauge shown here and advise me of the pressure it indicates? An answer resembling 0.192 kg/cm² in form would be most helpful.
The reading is 1.5 kg/cm²
